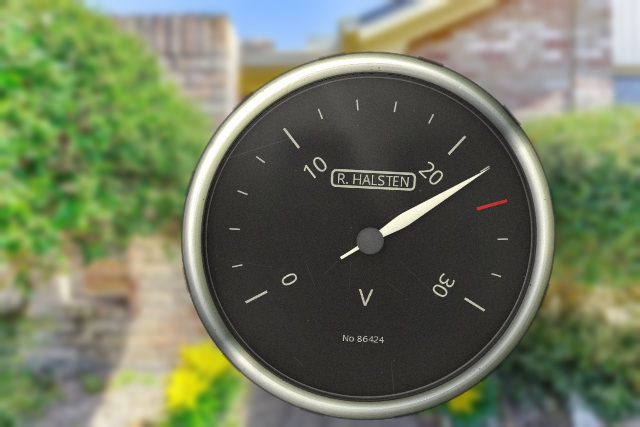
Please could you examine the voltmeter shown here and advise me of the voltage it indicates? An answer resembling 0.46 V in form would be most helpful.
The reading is 22 V
